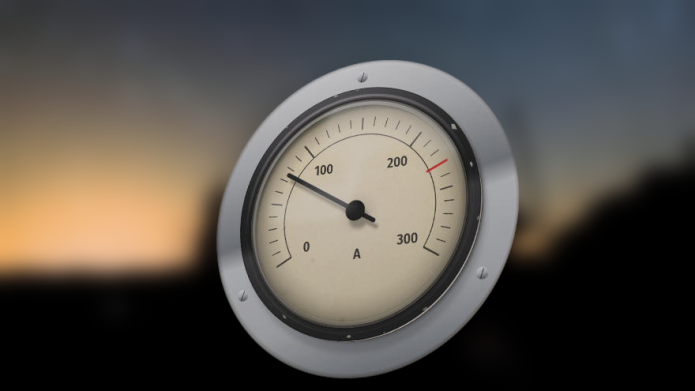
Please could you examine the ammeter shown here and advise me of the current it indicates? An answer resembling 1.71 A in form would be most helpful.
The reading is 75 A
